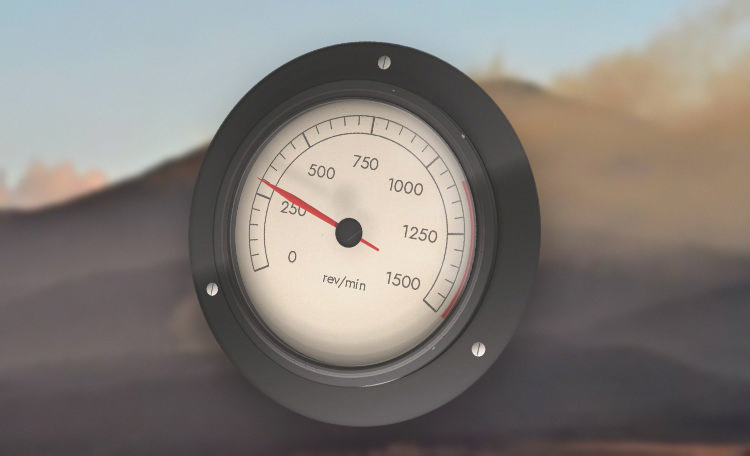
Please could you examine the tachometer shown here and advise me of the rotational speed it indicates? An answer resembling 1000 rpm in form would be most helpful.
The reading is 300 rpm
